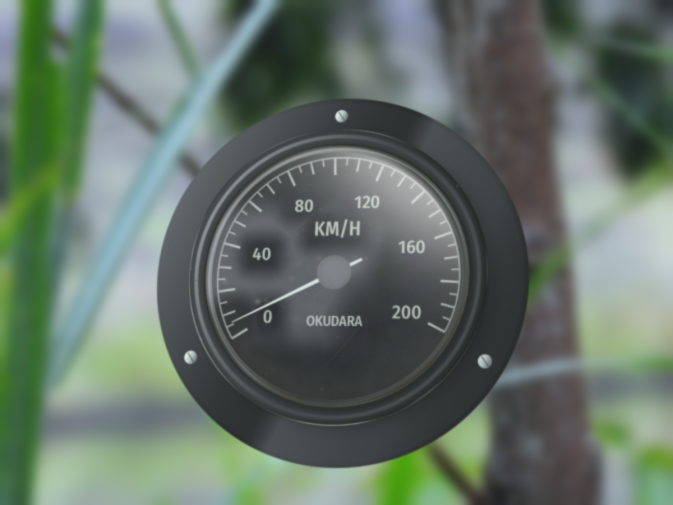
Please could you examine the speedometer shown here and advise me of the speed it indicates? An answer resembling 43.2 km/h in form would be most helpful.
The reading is 5 km/h
